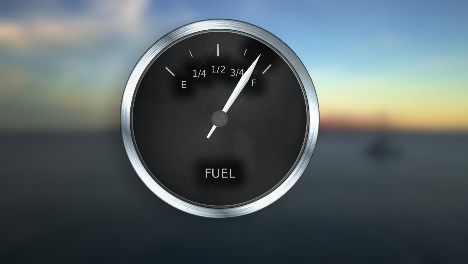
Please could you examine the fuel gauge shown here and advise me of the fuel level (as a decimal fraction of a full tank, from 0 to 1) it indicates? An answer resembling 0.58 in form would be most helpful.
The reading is 0.875
